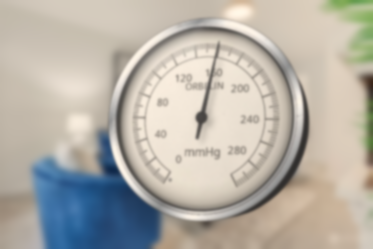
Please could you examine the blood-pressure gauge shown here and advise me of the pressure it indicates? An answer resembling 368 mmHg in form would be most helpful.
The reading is 160 mmHg
